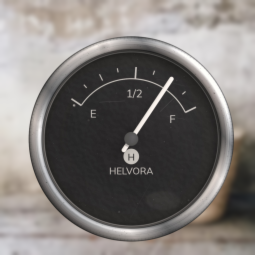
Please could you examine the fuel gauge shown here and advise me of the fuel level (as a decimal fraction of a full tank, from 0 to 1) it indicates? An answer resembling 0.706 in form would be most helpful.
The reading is 0.75
